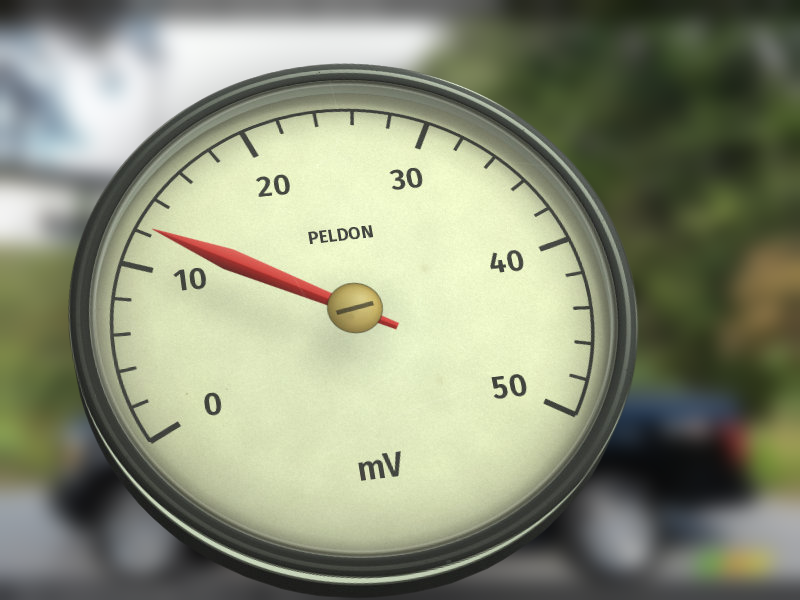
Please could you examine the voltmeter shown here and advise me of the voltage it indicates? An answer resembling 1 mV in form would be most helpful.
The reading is 12 mV
